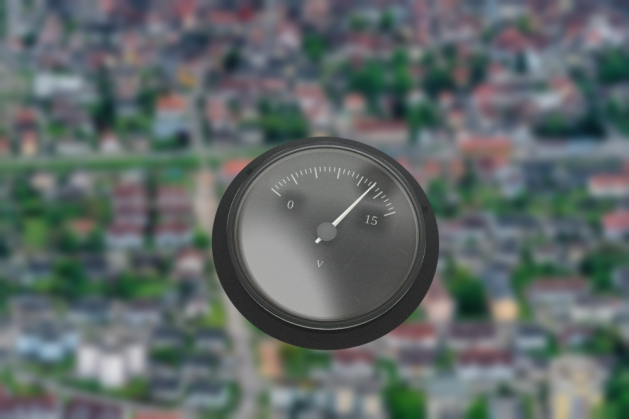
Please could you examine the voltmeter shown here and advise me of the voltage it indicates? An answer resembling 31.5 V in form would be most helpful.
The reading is 11.5 V
